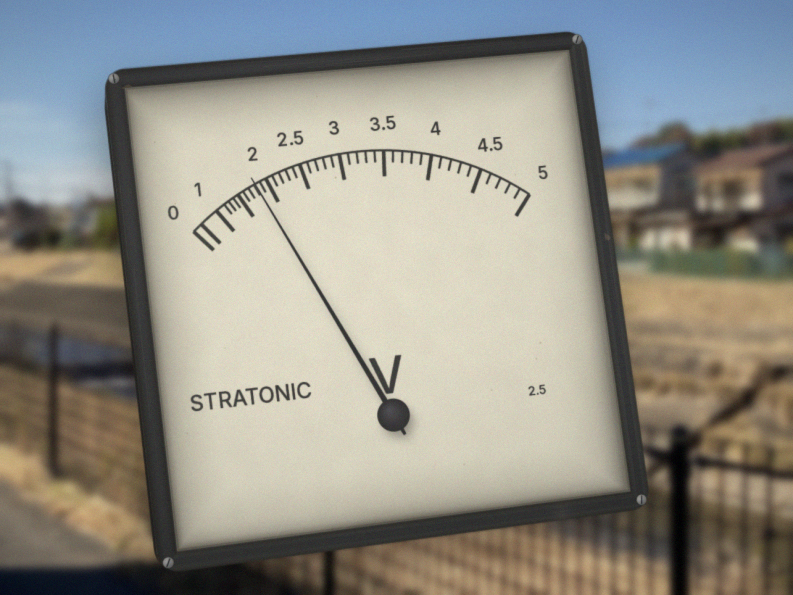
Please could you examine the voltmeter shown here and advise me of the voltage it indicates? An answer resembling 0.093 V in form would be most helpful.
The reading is 1.8 V
